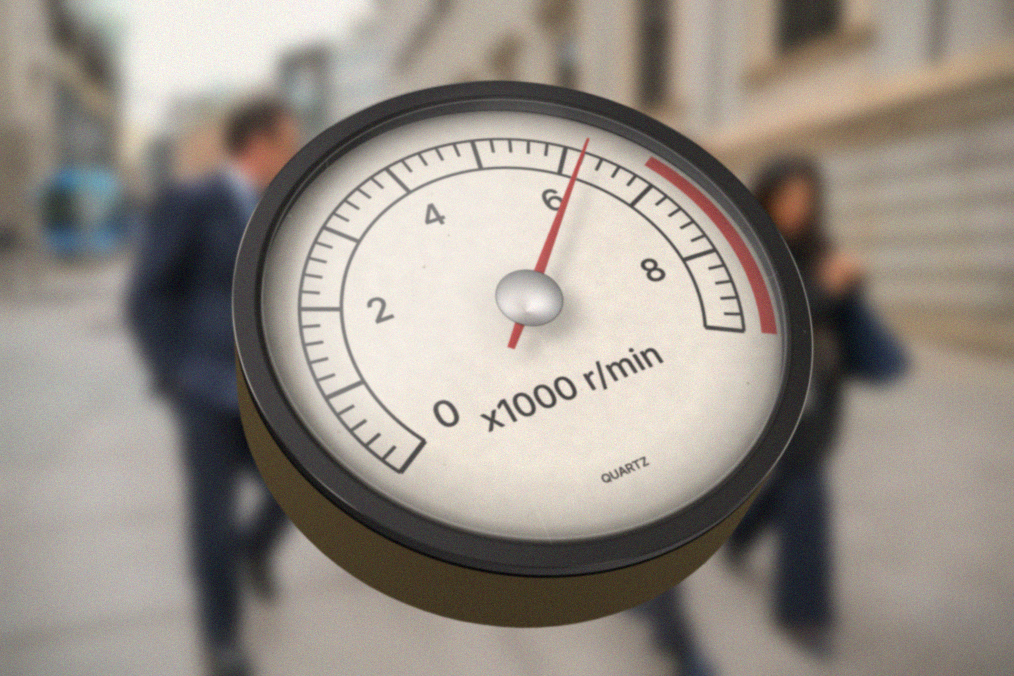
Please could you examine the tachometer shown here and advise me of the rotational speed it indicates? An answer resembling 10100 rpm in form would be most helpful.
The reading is 6200 rpm
